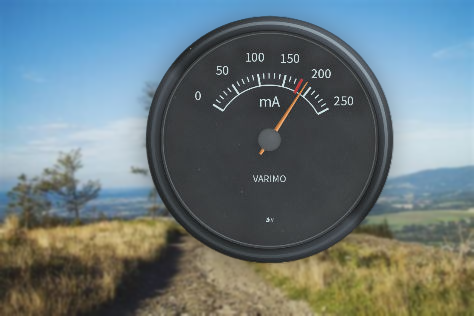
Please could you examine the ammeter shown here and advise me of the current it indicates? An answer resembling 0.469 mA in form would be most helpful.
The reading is 190 mA
